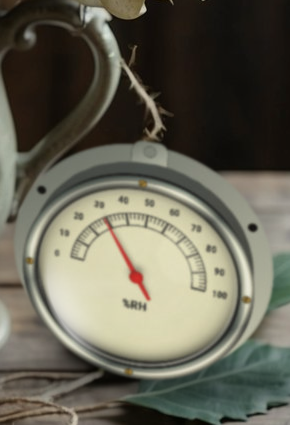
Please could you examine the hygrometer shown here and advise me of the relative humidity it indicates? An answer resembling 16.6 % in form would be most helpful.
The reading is 30 %
